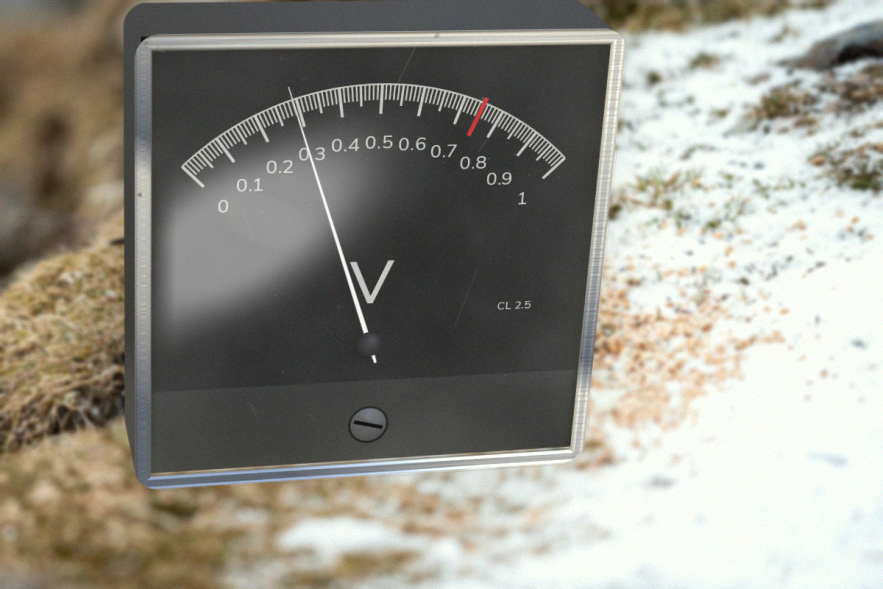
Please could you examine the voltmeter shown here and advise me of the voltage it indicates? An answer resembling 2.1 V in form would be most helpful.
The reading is 0.29 V
